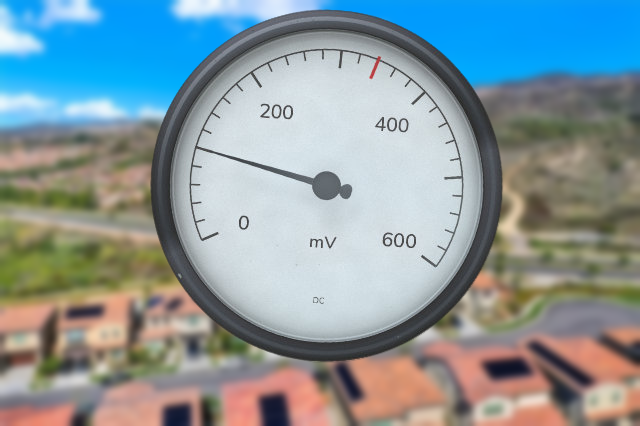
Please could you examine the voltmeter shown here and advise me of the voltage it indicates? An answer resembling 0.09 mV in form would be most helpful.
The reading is 100 mV
